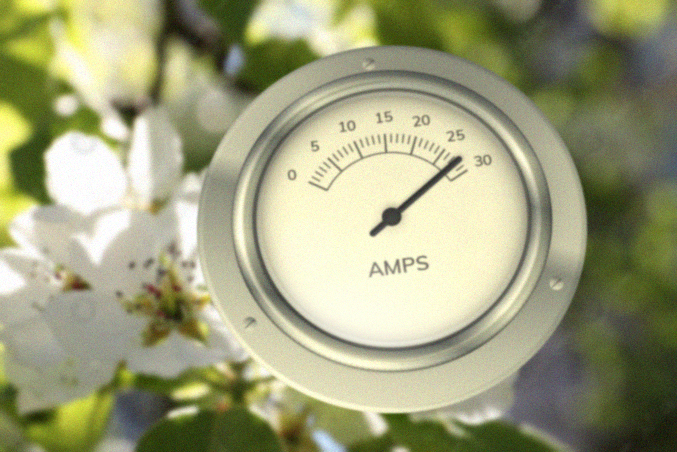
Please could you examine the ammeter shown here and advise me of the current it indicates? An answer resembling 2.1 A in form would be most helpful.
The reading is 28 A
